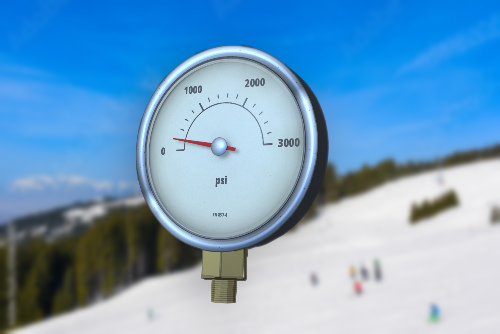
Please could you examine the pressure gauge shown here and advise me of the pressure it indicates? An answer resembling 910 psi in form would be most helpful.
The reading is 200 psi
